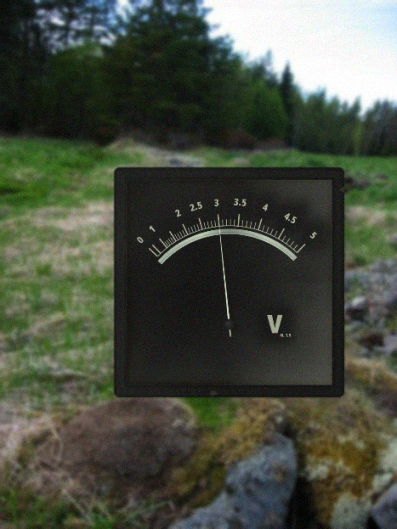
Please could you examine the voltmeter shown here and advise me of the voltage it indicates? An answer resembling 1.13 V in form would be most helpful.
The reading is 3 V
